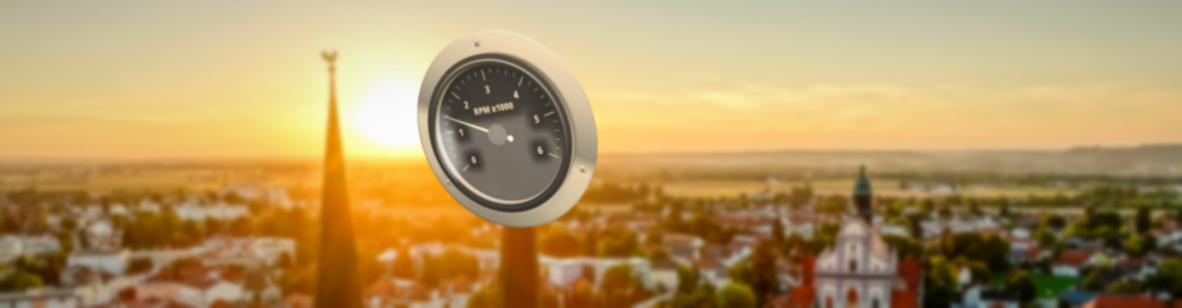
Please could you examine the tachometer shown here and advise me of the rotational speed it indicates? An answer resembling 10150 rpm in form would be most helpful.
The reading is 1400 rpm
